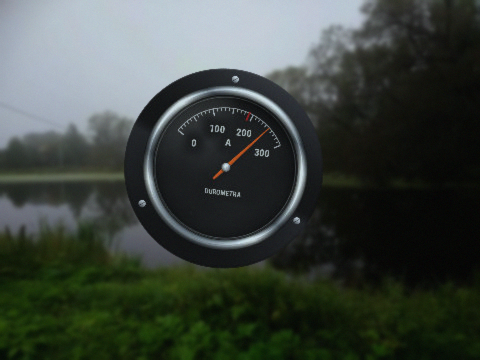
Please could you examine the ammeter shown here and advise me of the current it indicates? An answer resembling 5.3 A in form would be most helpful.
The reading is 250 A
